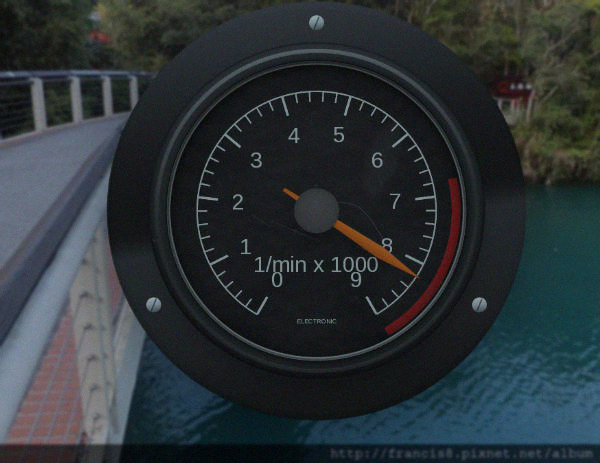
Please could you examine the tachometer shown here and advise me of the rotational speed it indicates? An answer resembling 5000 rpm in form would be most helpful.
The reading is 8200 rpm
